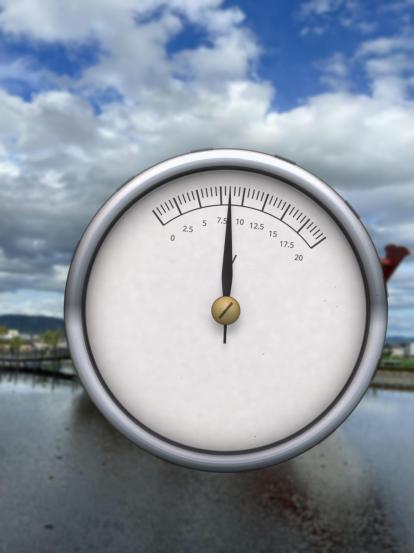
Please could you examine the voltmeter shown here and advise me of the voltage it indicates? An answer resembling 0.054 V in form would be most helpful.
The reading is 8.5 V
